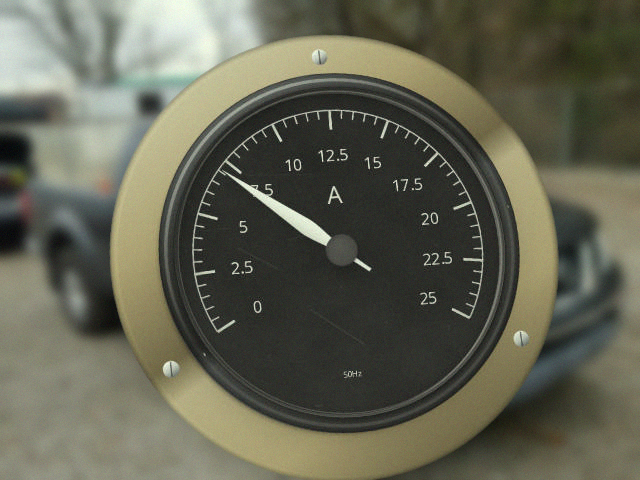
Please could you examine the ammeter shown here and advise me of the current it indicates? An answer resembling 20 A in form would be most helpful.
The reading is 7 A
